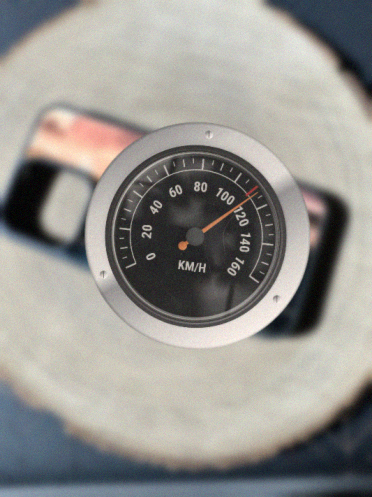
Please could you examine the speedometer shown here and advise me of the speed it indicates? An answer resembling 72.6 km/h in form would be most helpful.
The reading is 112.5 km/h
